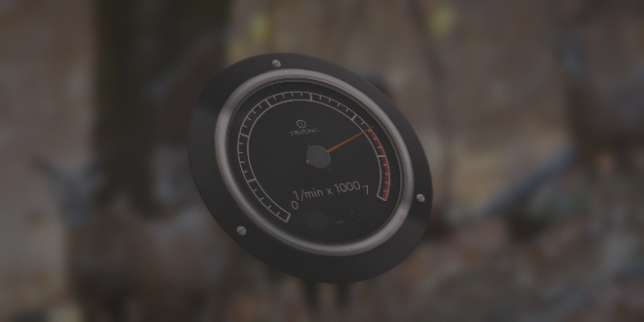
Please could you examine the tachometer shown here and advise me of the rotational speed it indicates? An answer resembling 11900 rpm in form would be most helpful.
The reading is 5400 rpm
